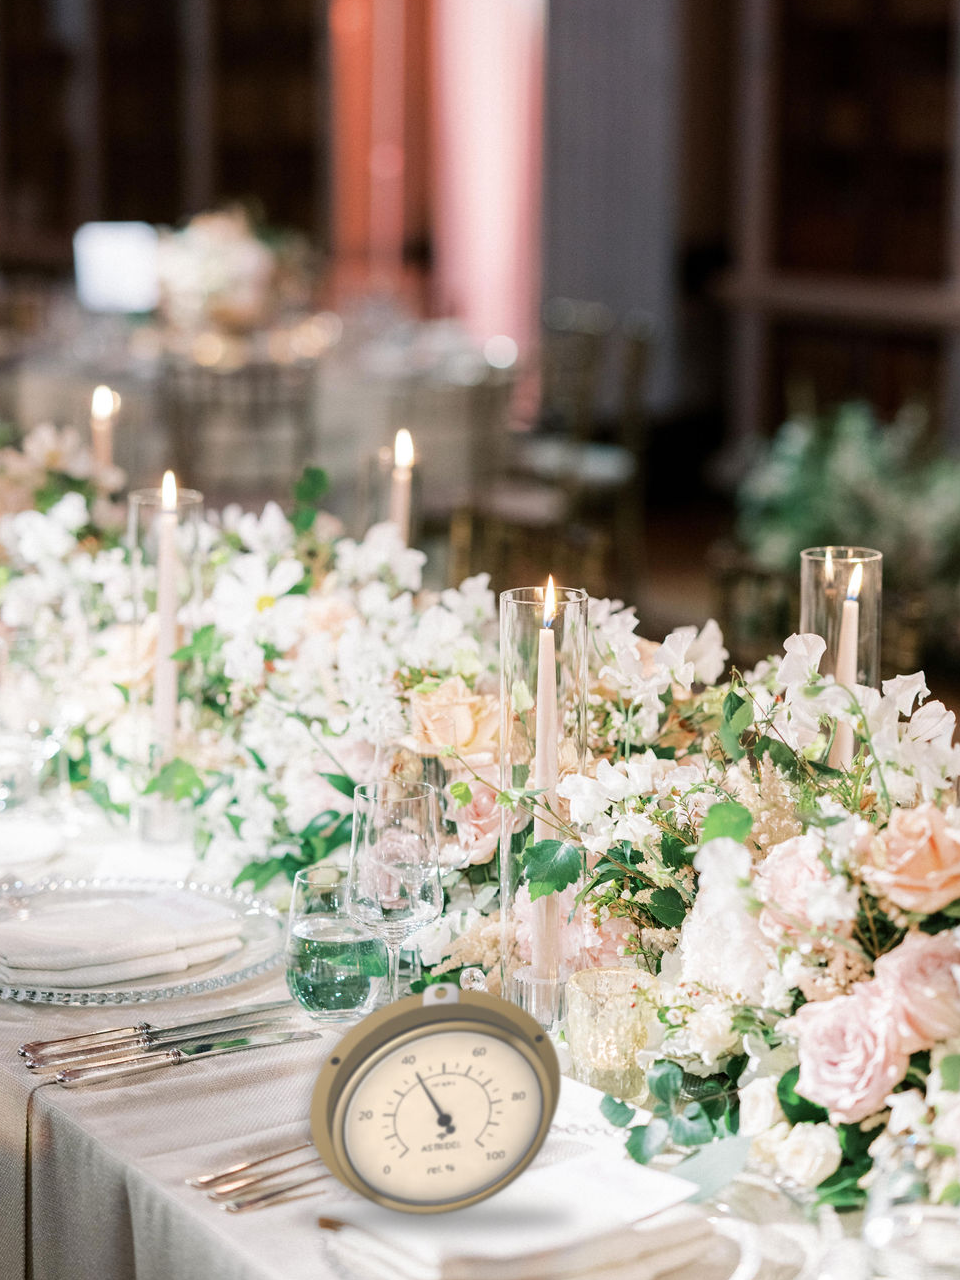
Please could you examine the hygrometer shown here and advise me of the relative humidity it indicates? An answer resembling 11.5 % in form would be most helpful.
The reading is 40 %
